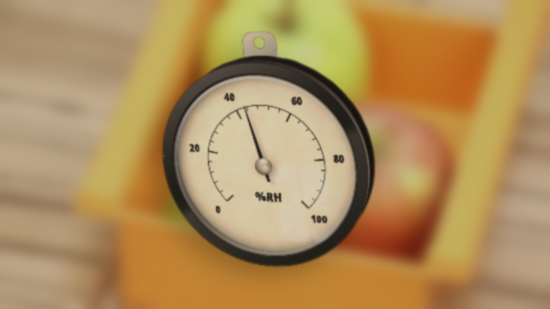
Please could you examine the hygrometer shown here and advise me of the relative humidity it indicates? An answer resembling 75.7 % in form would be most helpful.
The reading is 44 %
